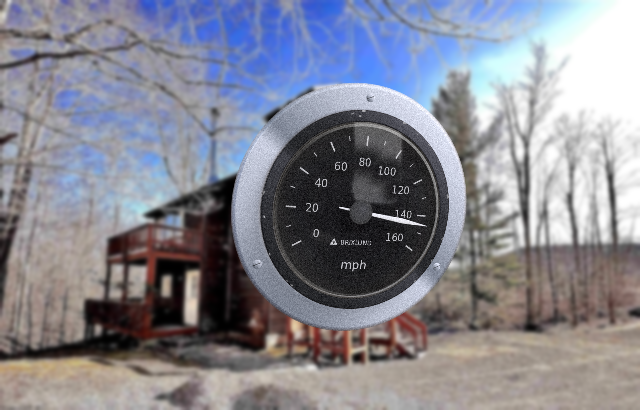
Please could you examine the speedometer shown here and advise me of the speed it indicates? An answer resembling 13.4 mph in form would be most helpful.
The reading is 145 mph
